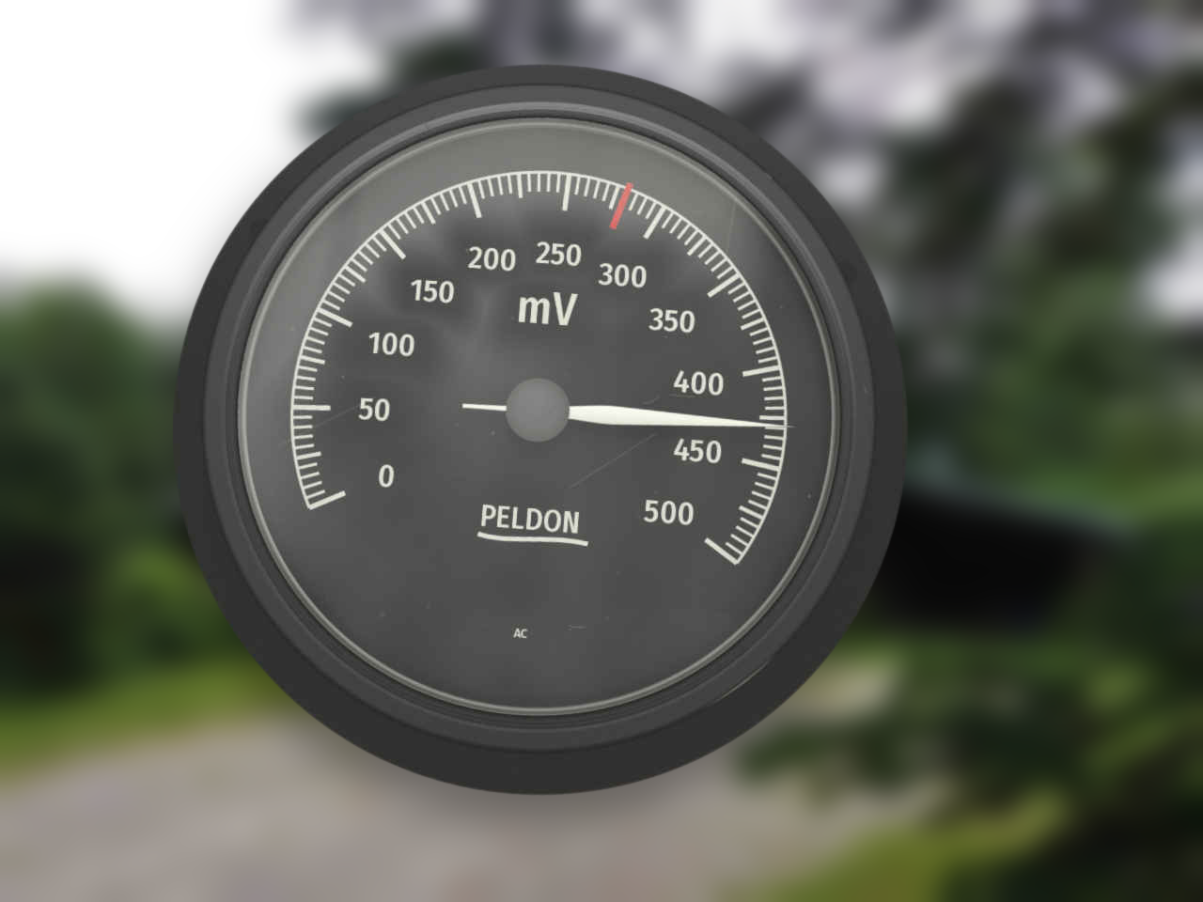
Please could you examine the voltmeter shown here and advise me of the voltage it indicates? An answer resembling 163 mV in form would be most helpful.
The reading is 430 mV
